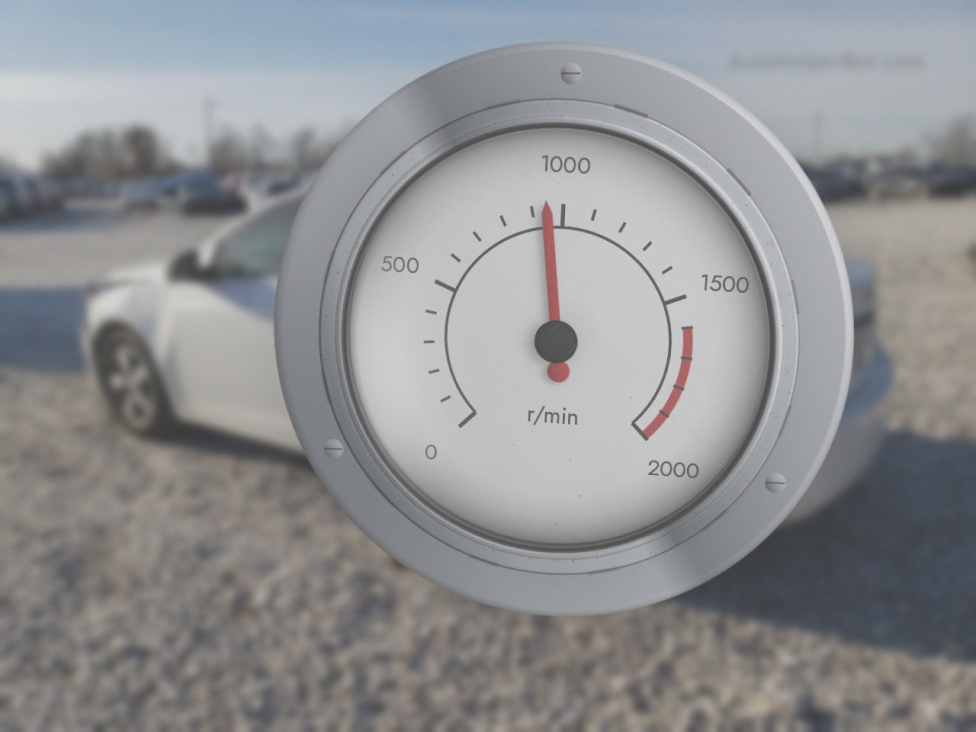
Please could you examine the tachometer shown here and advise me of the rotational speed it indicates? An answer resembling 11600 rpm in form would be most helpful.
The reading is 950 rpm
